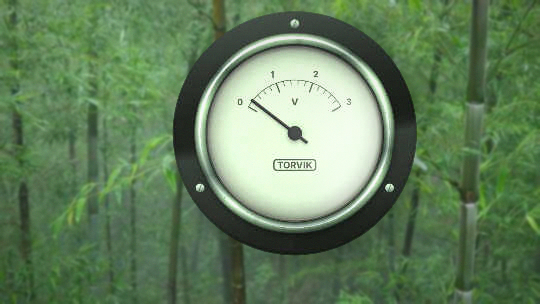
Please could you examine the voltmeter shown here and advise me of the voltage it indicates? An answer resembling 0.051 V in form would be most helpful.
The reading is 0.2 V
